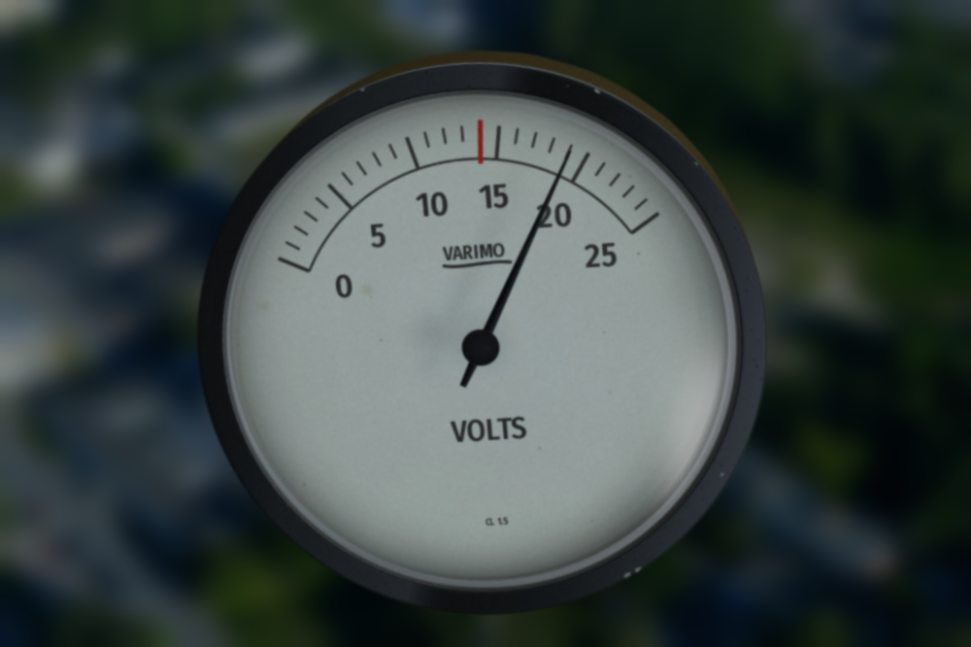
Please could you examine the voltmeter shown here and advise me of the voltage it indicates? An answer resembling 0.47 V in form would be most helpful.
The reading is 19 V
